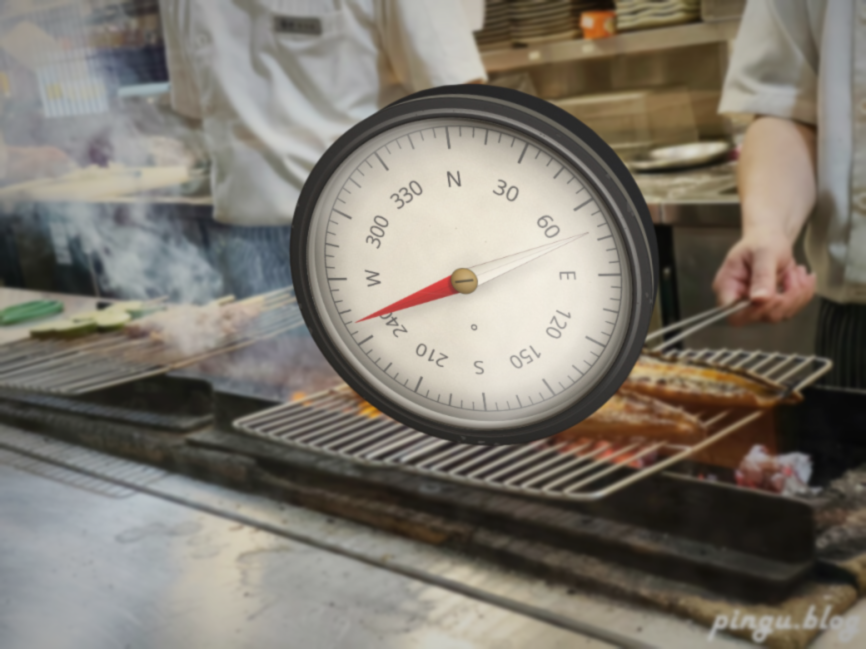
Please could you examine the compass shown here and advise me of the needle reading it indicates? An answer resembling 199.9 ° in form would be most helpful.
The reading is 250 °
